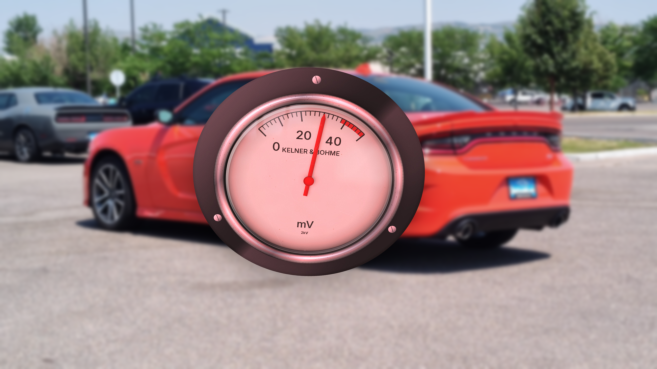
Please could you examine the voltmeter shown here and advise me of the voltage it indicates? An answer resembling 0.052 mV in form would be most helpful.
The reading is 30 mV
